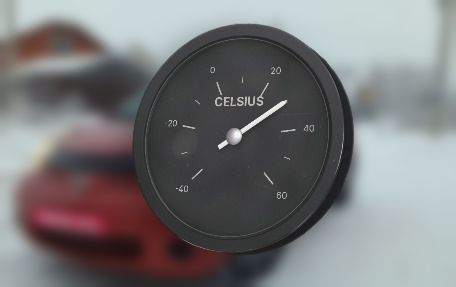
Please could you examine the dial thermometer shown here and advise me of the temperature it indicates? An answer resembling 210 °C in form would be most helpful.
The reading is 30 °C
